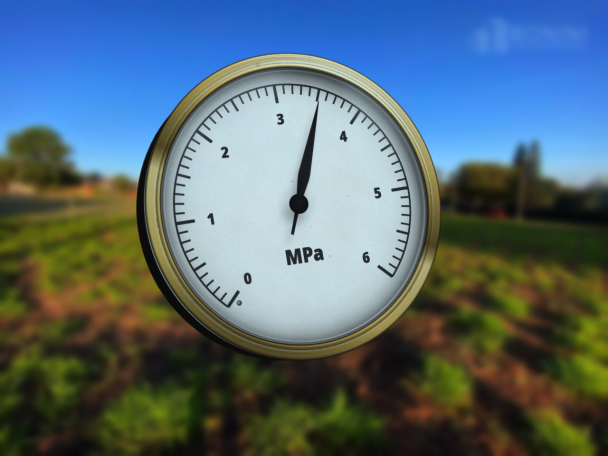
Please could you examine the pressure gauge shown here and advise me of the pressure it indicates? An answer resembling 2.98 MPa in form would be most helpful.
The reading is 3.5 MPa
